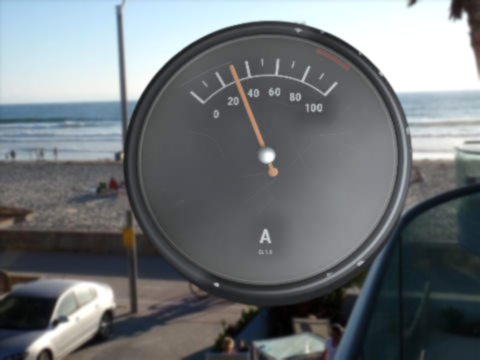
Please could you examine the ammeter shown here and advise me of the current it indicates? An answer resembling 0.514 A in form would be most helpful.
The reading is 30 A
